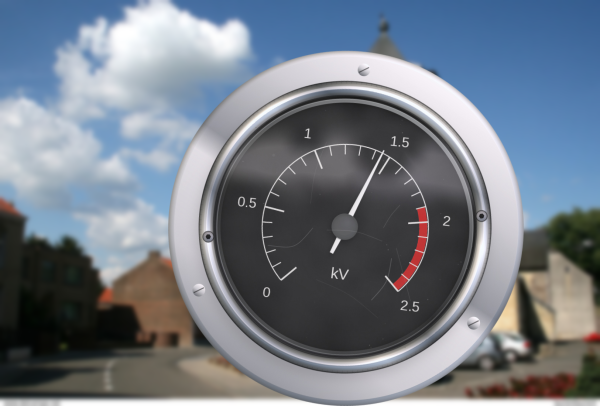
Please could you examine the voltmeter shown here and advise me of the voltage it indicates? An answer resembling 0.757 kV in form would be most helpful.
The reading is 1.45 kV
